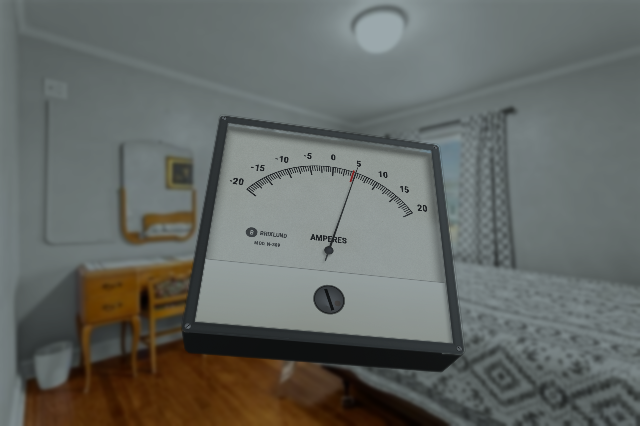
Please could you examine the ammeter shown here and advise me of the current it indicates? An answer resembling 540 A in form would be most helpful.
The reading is 5 A
